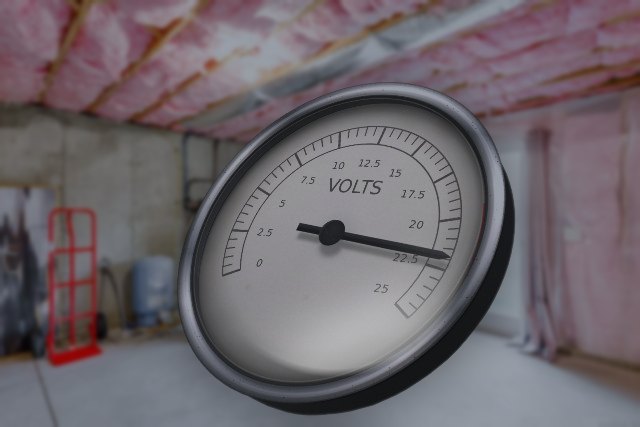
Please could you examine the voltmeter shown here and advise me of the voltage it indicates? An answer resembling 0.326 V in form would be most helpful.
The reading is 22 V
